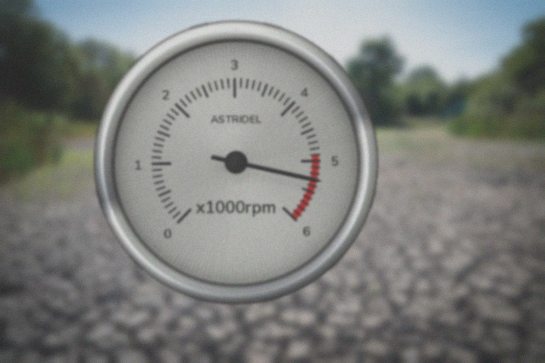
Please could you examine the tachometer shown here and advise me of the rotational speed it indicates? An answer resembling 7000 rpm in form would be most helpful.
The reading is 5300 rpm
